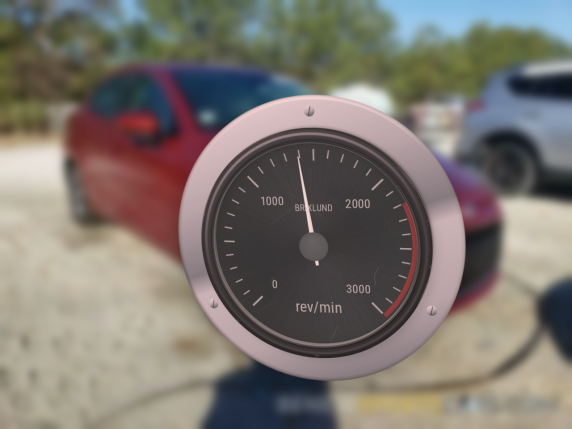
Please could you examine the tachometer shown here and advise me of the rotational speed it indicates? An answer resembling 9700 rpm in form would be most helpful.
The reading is 1400 rpm
